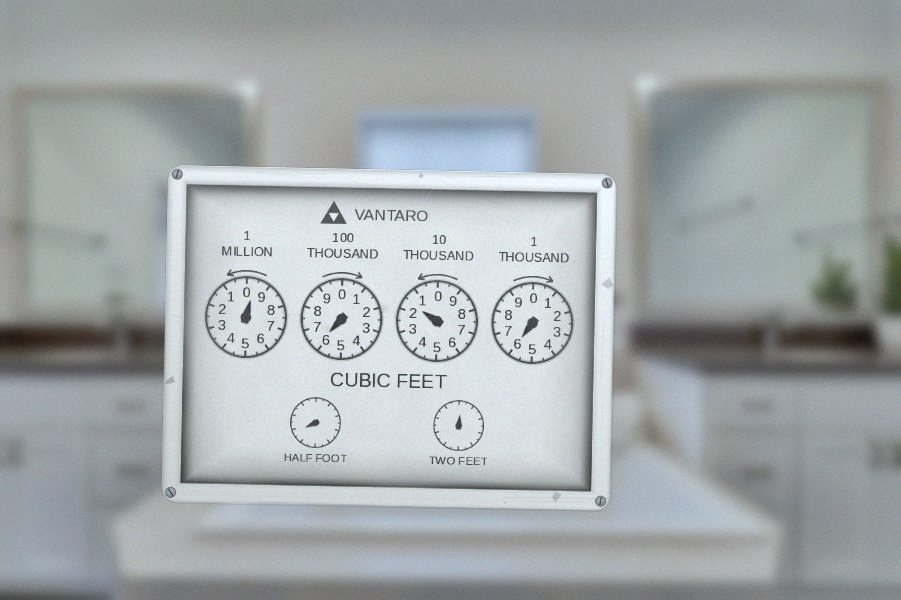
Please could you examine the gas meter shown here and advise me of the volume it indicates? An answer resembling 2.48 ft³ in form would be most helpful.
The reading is 961600 ft³
